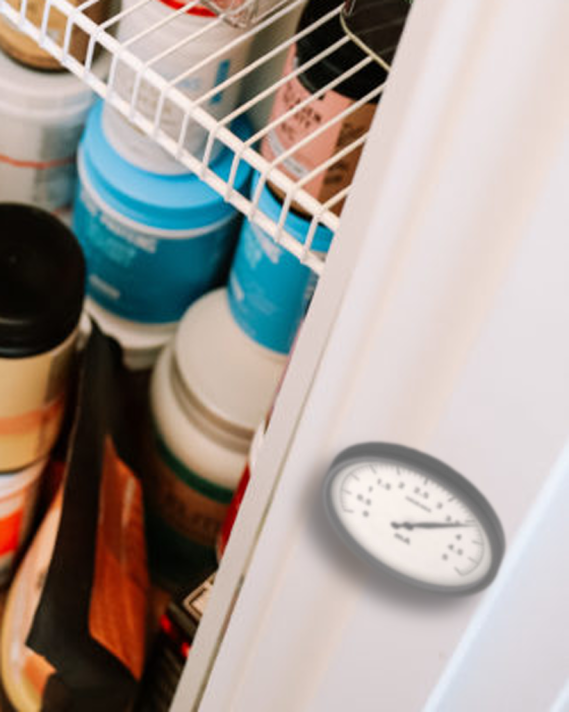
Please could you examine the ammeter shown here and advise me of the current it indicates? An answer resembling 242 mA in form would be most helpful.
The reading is 3.5 mA
